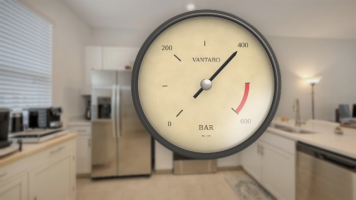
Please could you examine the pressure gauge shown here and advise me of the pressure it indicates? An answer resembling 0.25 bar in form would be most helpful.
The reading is 400 bar
